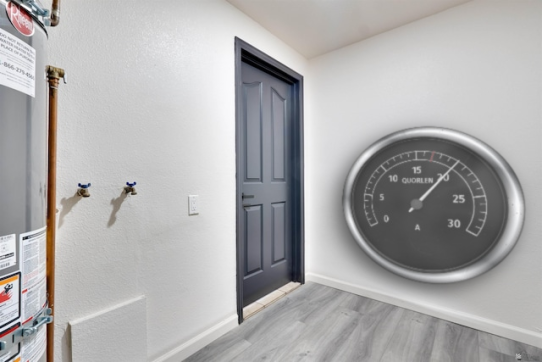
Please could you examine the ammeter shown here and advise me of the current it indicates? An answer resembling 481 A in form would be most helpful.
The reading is 20 A
